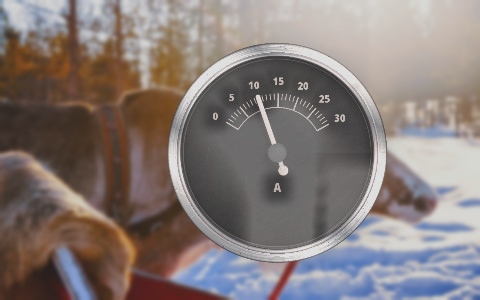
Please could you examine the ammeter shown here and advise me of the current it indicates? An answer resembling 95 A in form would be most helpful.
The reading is 10 A
